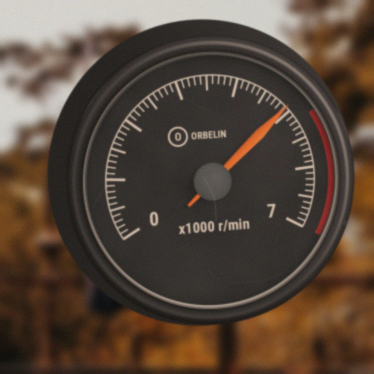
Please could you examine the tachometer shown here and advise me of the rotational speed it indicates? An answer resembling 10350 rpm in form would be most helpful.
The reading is 4900 rpm
